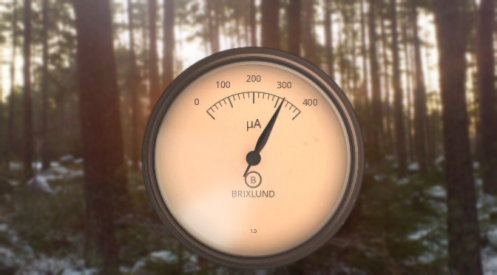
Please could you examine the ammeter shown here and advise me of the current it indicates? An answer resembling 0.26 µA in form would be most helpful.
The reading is 320 µA
